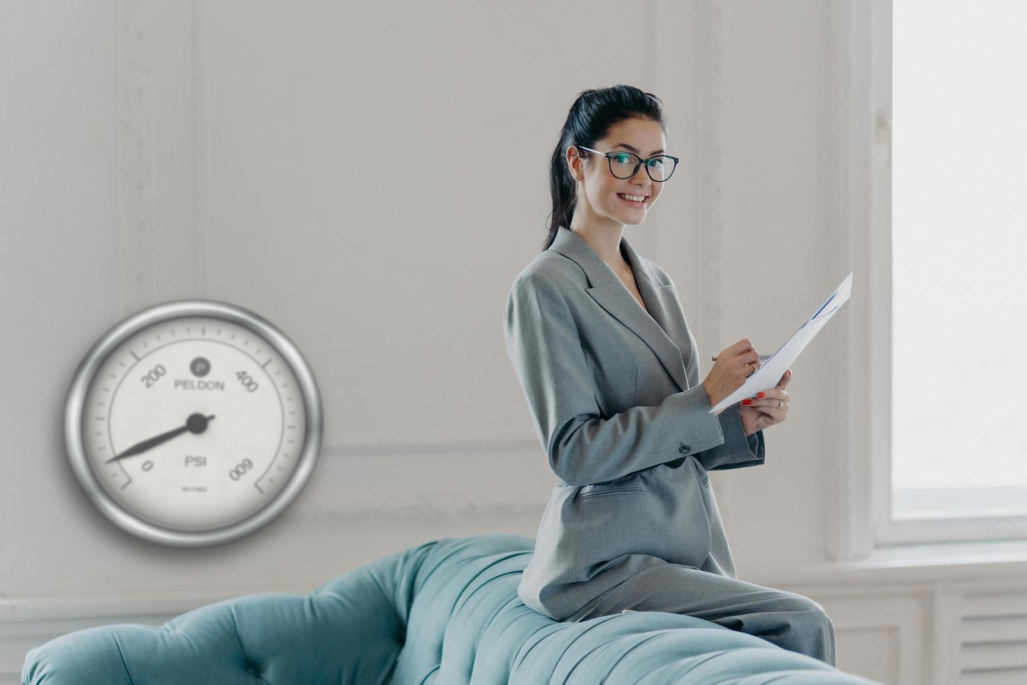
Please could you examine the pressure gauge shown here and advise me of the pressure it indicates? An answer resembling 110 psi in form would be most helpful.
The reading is 40 psi
